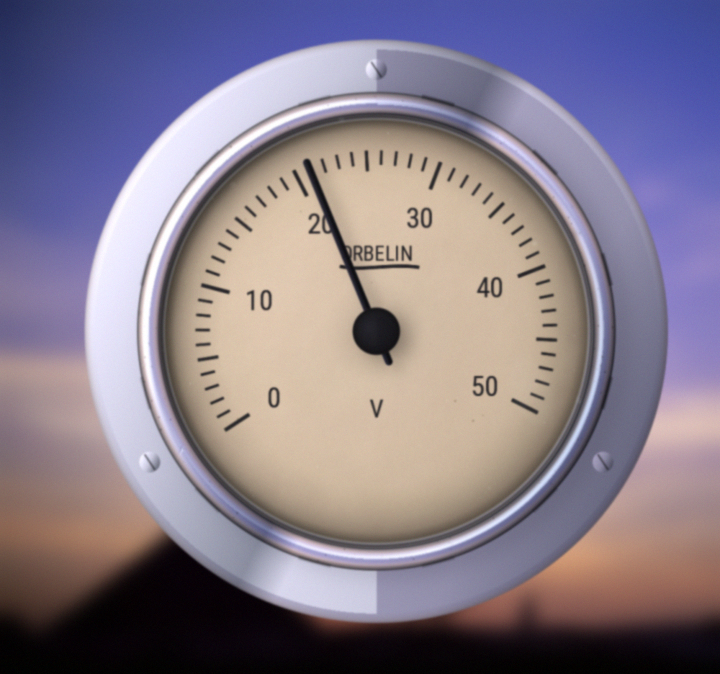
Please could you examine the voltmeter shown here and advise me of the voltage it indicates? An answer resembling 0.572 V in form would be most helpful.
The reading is 21 V
